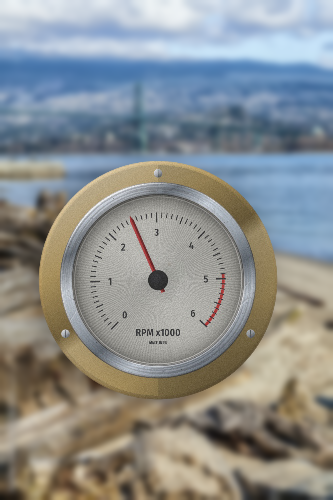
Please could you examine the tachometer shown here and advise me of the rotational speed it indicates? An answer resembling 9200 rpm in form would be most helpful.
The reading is 2500 rpm
